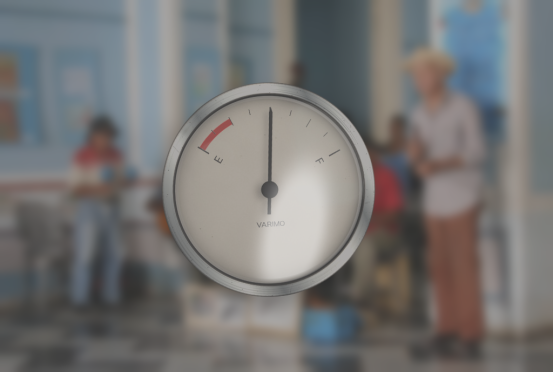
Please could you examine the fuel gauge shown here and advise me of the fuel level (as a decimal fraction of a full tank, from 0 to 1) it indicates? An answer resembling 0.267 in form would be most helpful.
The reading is 0.5
